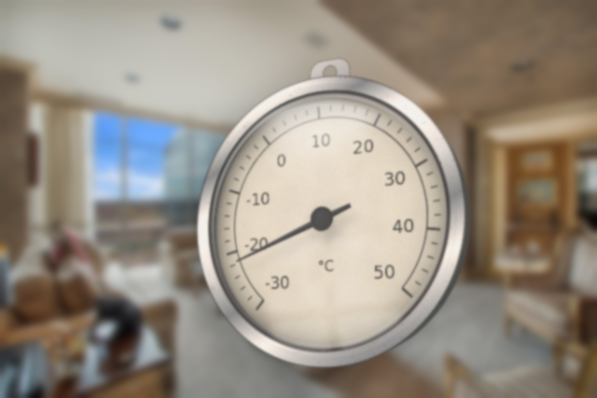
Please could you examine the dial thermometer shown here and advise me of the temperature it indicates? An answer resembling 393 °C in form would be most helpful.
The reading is -22 °C
